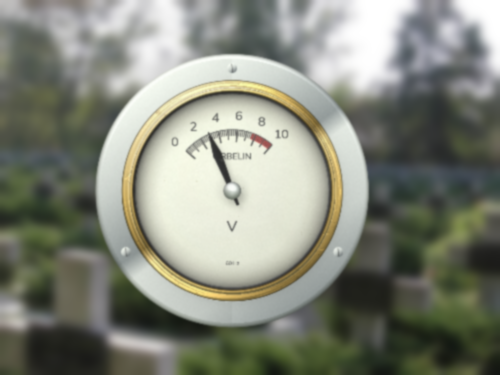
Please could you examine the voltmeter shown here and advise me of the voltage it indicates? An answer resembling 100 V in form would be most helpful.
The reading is 3 V
